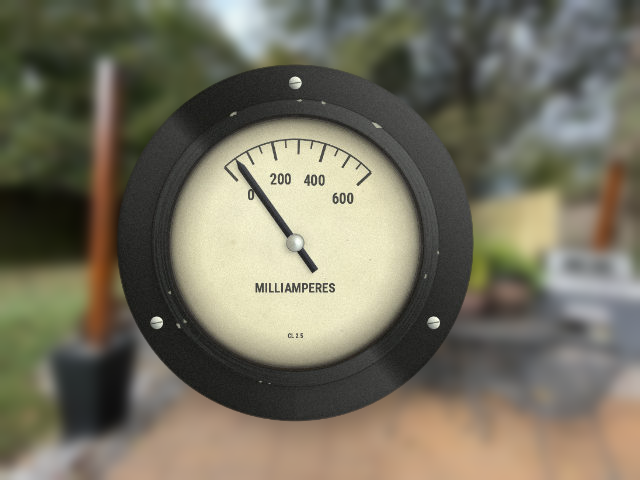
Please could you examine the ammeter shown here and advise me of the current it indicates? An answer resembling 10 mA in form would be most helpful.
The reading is 50 mA
